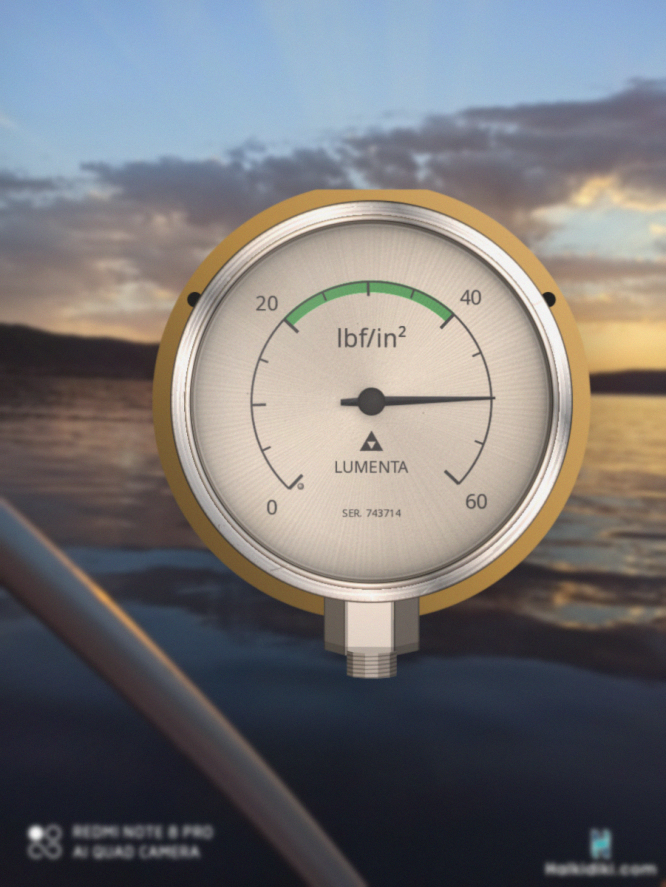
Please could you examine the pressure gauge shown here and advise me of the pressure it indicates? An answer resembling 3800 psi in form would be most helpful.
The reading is 50 psi
